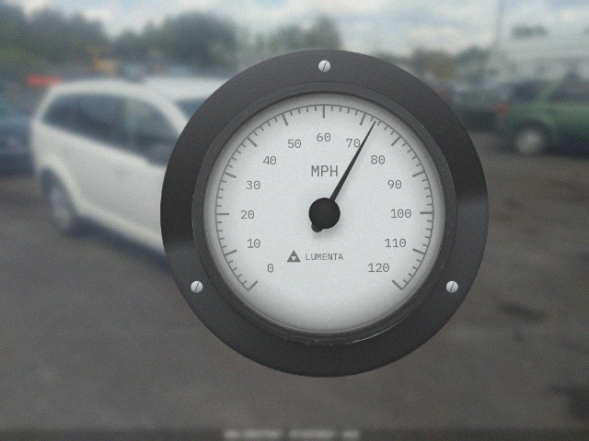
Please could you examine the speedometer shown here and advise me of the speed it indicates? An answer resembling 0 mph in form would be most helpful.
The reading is 73 mph
